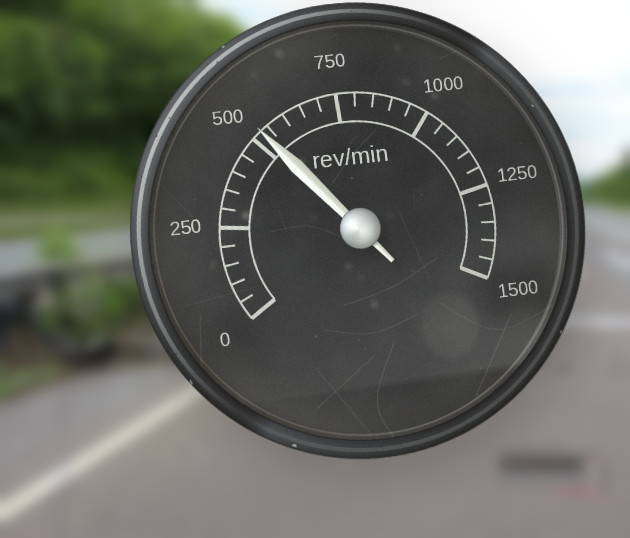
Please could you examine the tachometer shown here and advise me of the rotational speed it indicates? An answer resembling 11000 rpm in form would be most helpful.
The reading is 525 rpm
